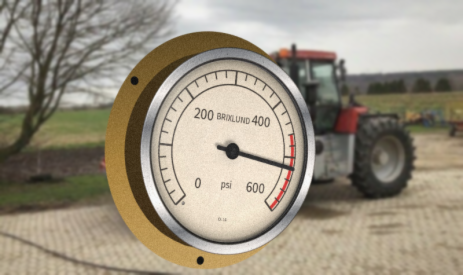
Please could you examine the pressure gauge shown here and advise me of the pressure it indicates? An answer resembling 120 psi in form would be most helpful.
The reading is 520 psi
